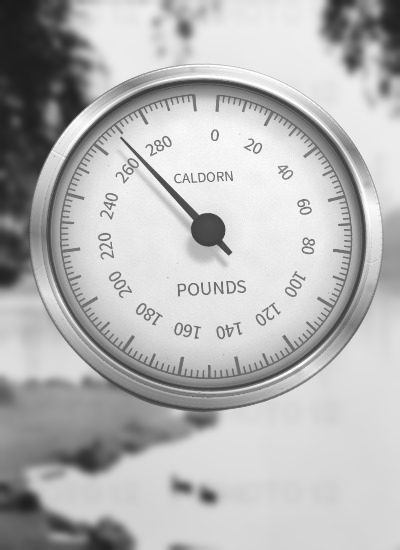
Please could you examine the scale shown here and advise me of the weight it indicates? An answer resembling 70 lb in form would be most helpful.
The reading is 268 lb
